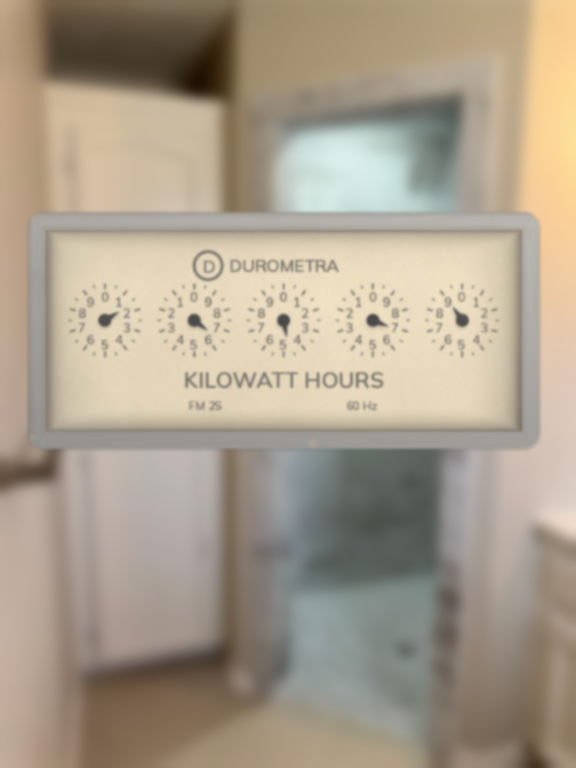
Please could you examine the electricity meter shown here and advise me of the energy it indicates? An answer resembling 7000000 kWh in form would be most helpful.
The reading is 16469 kWh
